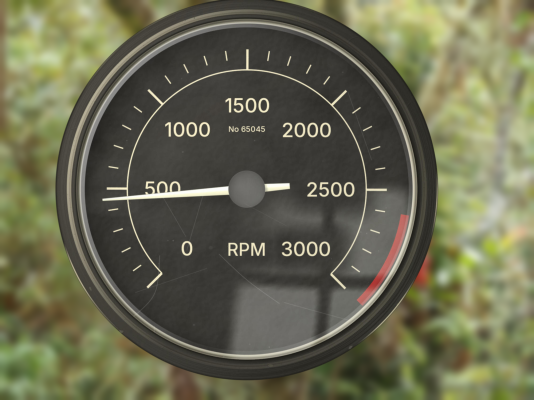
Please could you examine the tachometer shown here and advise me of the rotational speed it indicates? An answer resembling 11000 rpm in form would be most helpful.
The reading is 450 rpm
